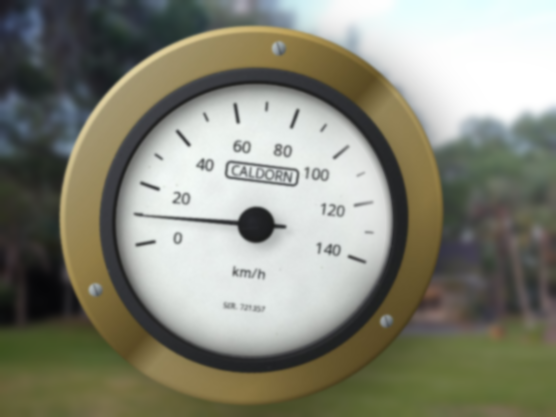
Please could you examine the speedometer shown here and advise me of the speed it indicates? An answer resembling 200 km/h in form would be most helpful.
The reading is 10 km/h
